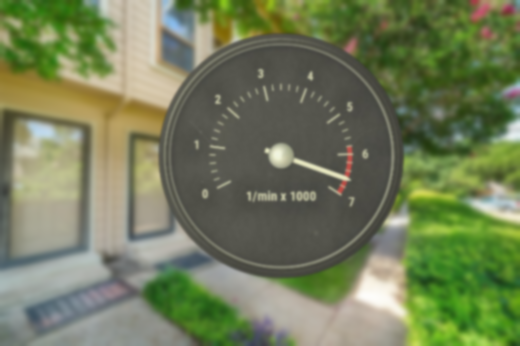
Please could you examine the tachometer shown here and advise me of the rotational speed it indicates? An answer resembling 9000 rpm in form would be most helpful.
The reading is 6600 rpm
